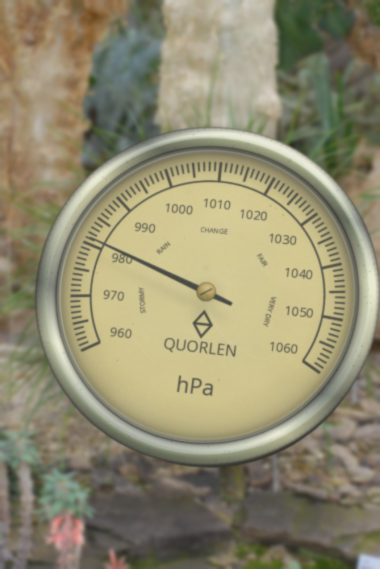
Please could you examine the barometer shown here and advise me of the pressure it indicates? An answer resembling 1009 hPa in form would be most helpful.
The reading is 981 hPa
